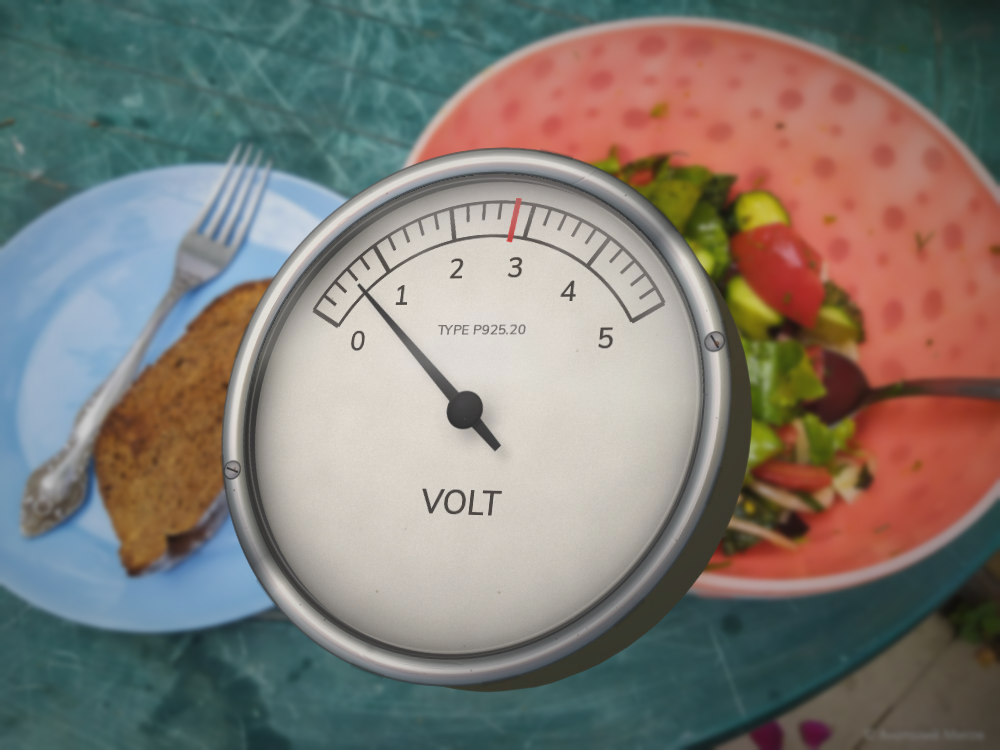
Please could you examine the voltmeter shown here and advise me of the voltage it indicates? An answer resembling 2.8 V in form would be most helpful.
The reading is 0.6 V
